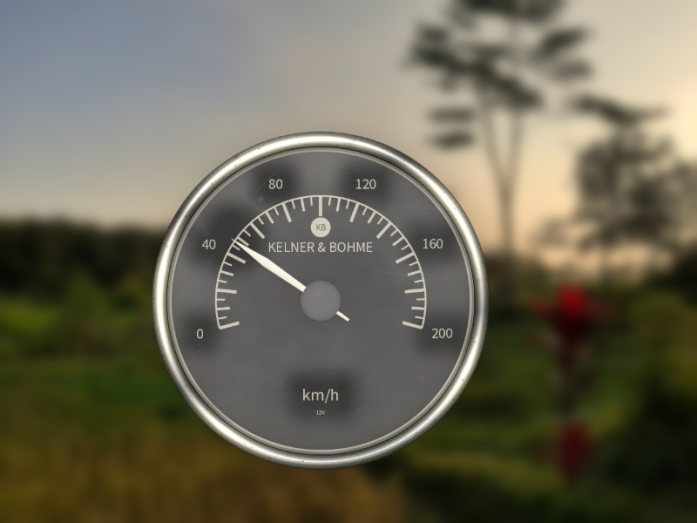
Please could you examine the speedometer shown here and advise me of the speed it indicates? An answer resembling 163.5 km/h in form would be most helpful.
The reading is 47.5 km/h
